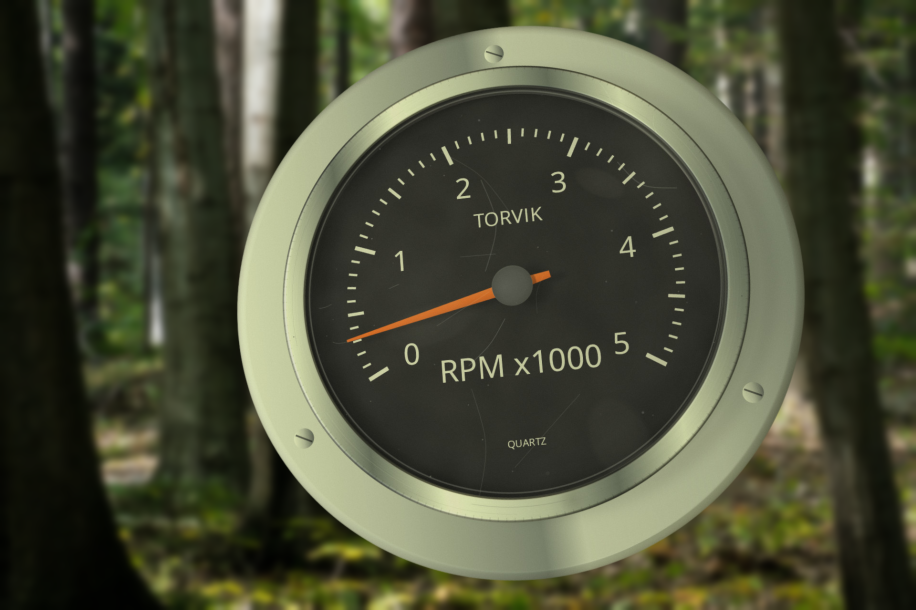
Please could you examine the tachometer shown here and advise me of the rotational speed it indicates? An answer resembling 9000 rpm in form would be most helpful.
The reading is 300 rpm
